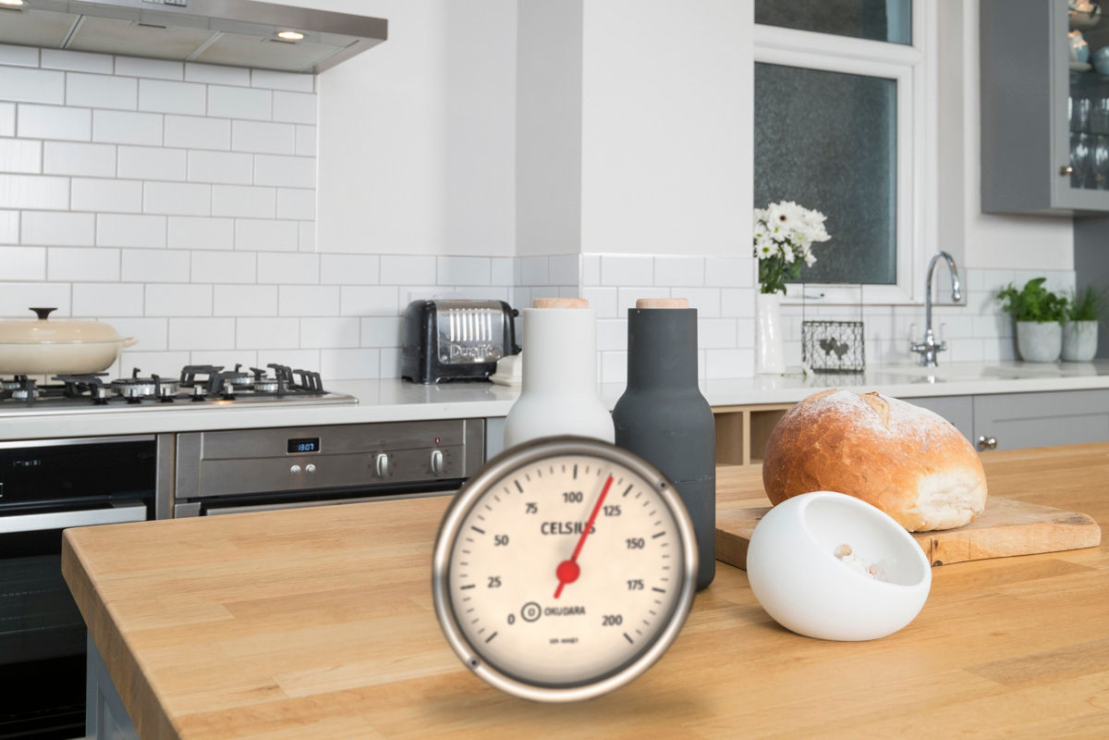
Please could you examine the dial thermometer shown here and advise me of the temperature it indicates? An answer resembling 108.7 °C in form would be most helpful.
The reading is 115 °C
